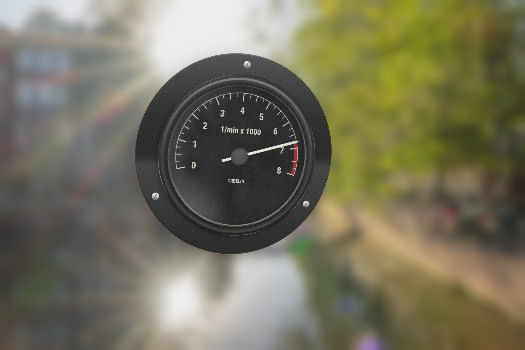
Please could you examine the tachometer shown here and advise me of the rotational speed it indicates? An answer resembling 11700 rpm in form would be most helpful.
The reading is 6750 rpm
